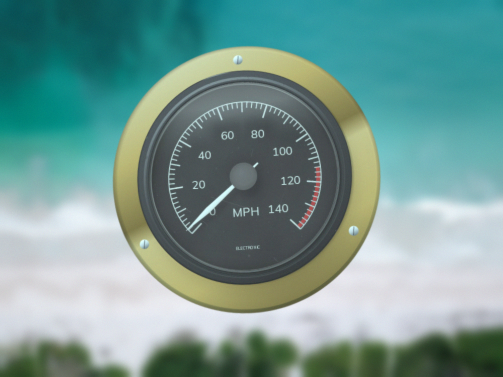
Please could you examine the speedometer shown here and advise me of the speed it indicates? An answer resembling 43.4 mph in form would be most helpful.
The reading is 2 mph
